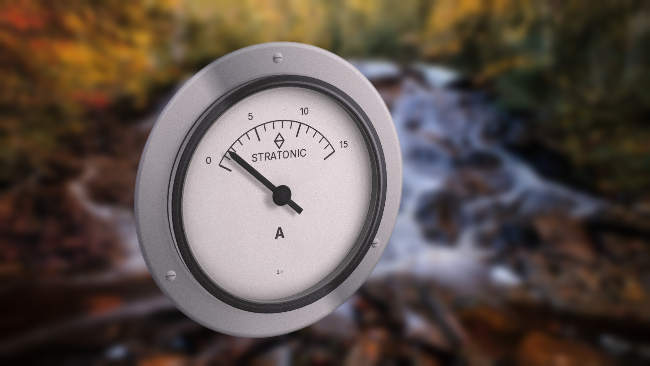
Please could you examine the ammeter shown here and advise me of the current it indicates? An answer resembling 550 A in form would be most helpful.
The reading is 1.5 A
